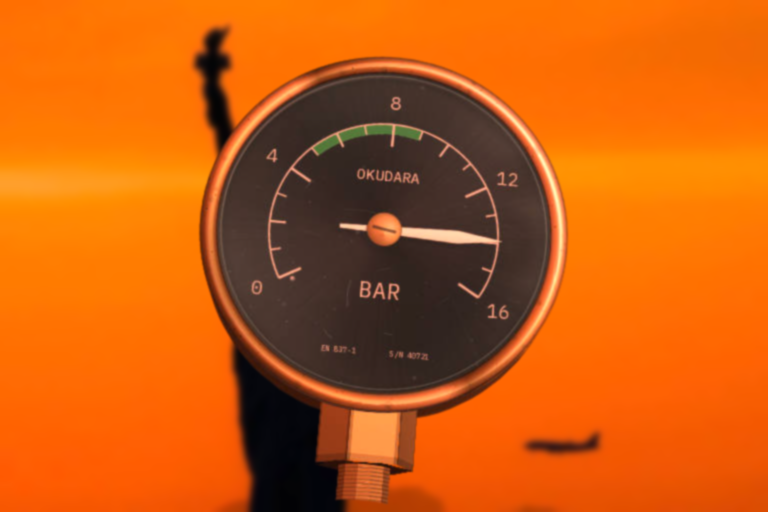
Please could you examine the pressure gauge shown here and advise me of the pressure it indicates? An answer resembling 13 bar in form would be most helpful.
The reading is 14 bar
